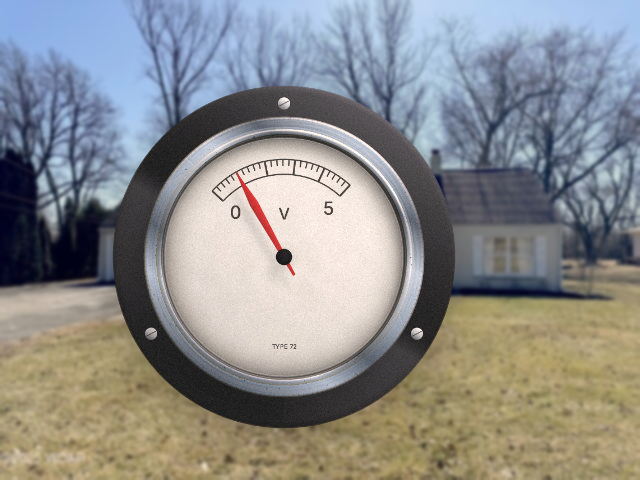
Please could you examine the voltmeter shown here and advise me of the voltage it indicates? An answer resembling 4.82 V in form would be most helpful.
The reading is 1 V
